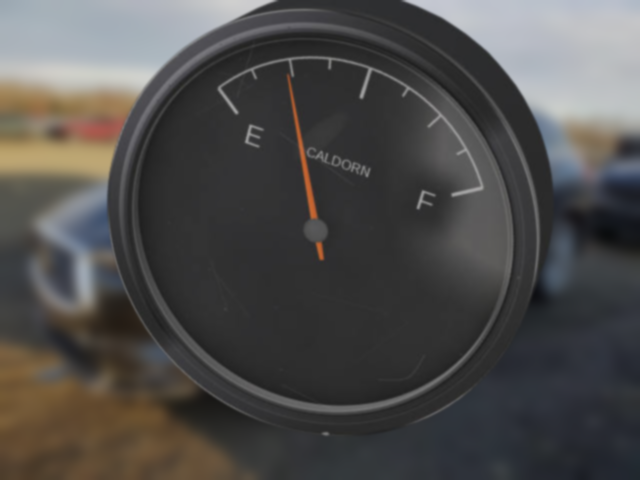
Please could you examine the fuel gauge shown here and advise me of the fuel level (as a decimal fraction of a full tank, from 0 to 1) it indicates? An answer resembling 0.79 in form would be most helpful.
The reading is 0.25
